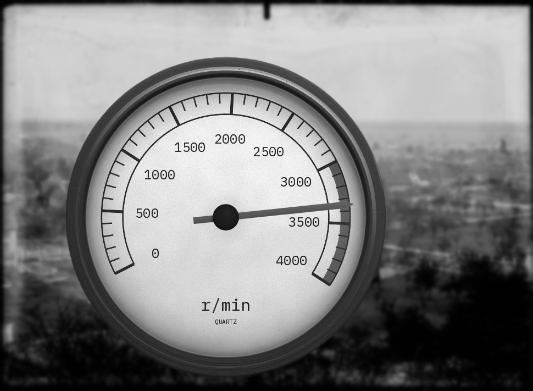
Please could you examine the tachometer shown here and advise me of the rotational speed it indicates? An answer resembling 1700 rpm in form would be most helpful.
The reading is 3350 rpm
